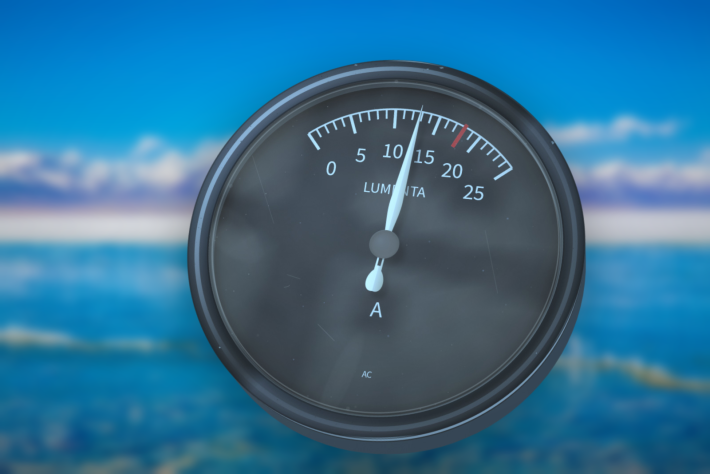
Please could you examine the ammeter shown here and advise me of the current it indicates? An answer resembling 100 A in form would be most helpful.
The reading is 13 A
